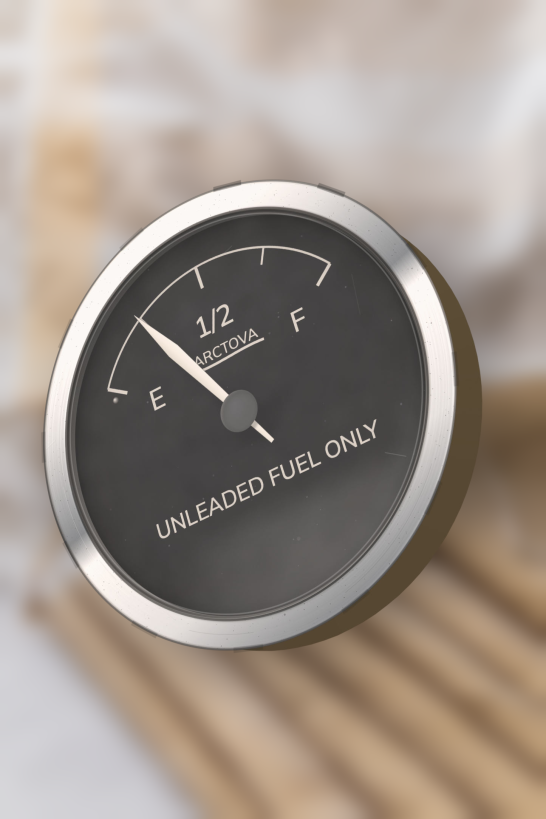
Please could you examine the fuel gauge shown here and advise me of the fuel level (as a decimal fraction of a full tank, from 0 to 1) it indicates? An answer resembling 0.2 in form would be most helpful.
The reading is 0.25
